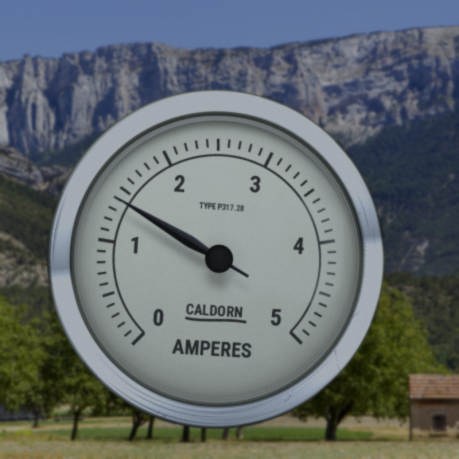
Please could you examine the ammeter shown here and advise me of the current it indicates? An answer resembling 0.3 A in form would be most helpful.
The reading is 1.4 A
